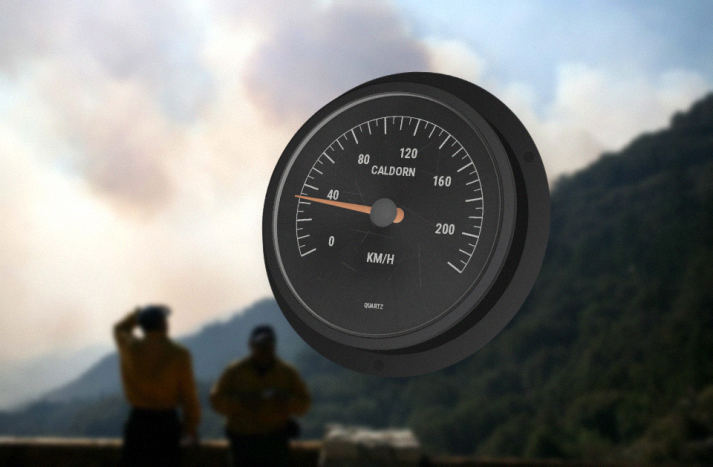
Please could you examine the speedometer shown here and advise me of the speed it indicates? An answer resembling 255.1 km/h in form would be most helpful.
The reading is 32.5 km/h
